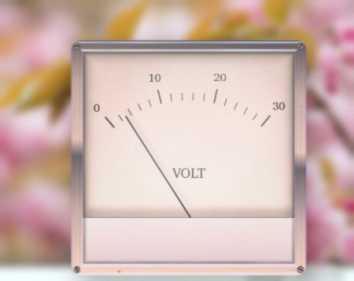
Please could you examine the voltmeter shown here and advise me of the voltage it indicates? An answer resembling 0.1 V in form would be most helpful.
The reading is 3 V
